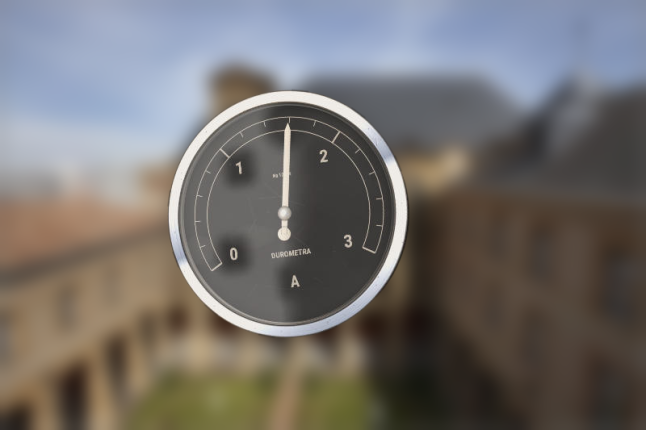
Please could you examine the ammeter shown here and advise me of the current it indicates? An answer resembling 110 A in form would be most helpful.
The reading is 1.6 A
